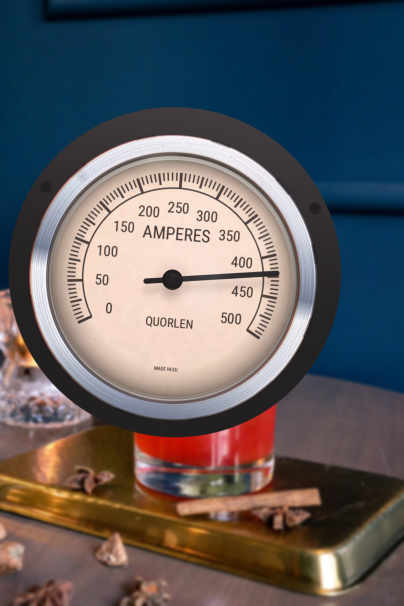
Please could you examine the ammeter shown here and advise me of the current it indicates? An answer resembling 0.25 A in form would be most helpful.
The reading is 420 A
